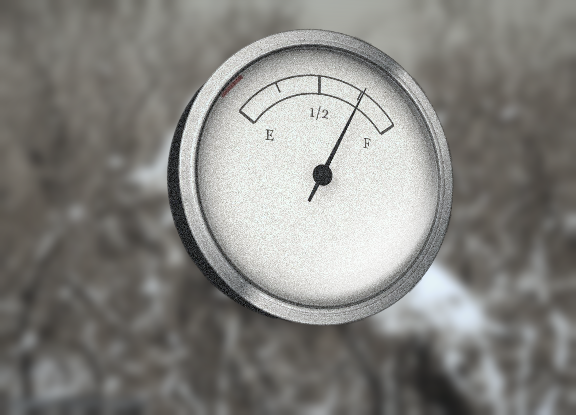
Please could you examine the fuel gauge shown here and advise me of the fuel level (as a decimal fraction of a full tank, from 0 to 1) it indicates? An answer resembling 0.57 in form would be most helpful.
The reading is 0.75
